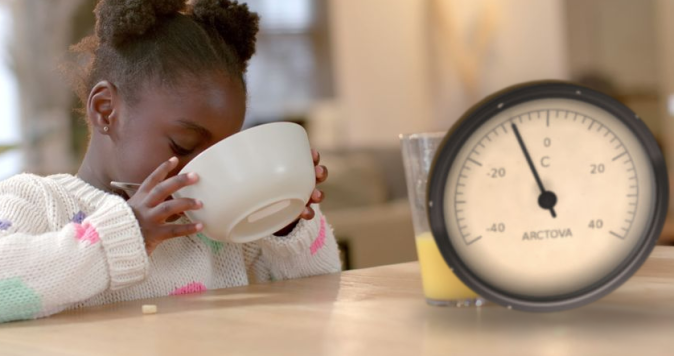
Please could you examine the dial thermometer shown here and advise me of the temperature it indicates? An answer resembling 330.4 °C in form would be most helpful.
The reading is -8 °C
